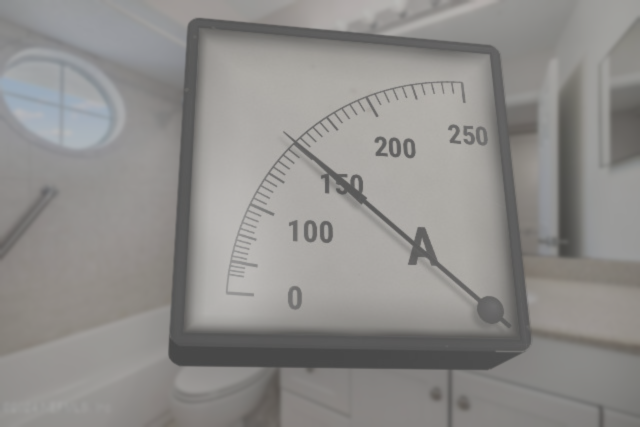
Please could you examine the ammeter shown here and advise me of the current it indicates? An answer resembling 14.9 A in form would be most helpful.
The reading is 150 A
